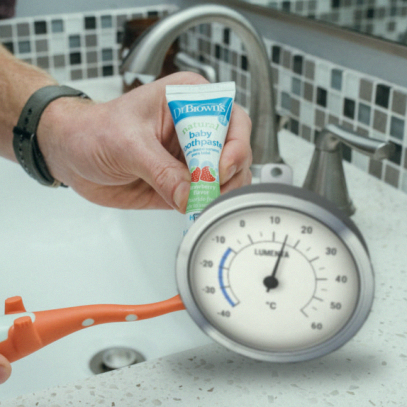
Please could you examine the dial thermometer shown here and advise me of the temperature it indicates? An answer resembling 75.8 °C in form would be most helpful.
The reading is 15 °C
